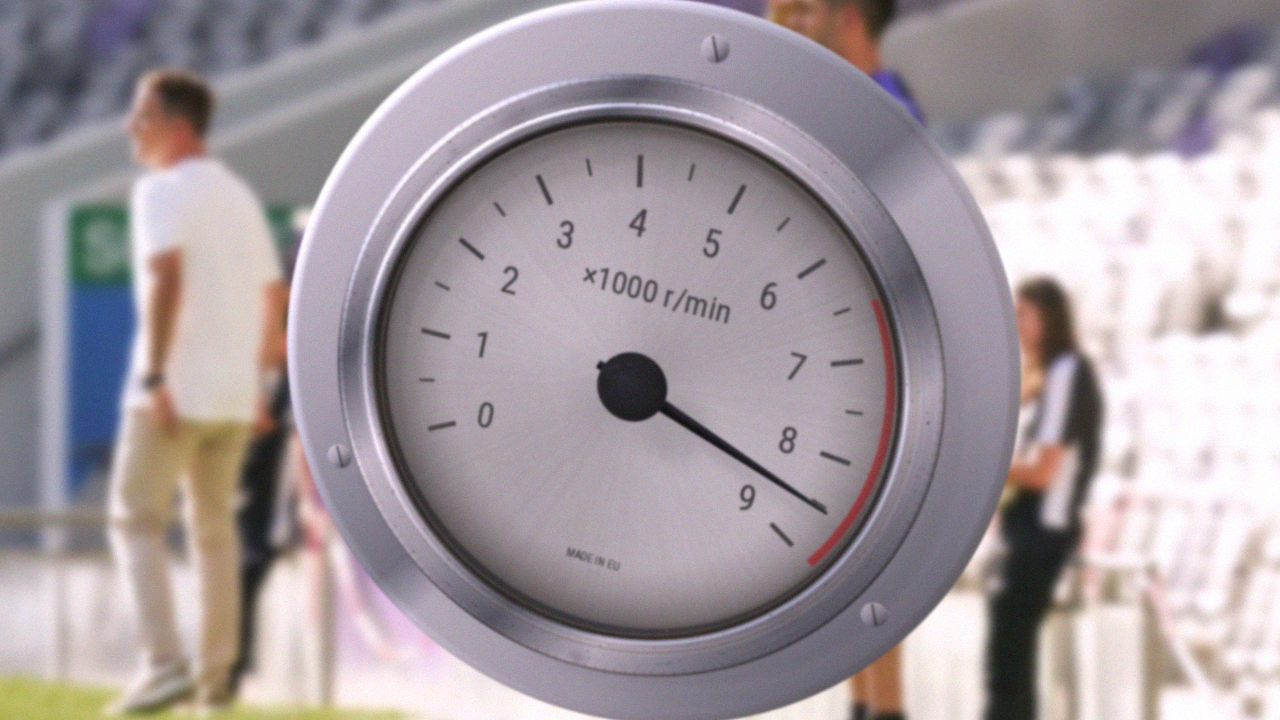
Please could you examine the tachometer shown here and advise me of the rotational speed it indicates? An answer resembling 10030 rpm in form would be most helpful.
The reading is 8500 rpm
